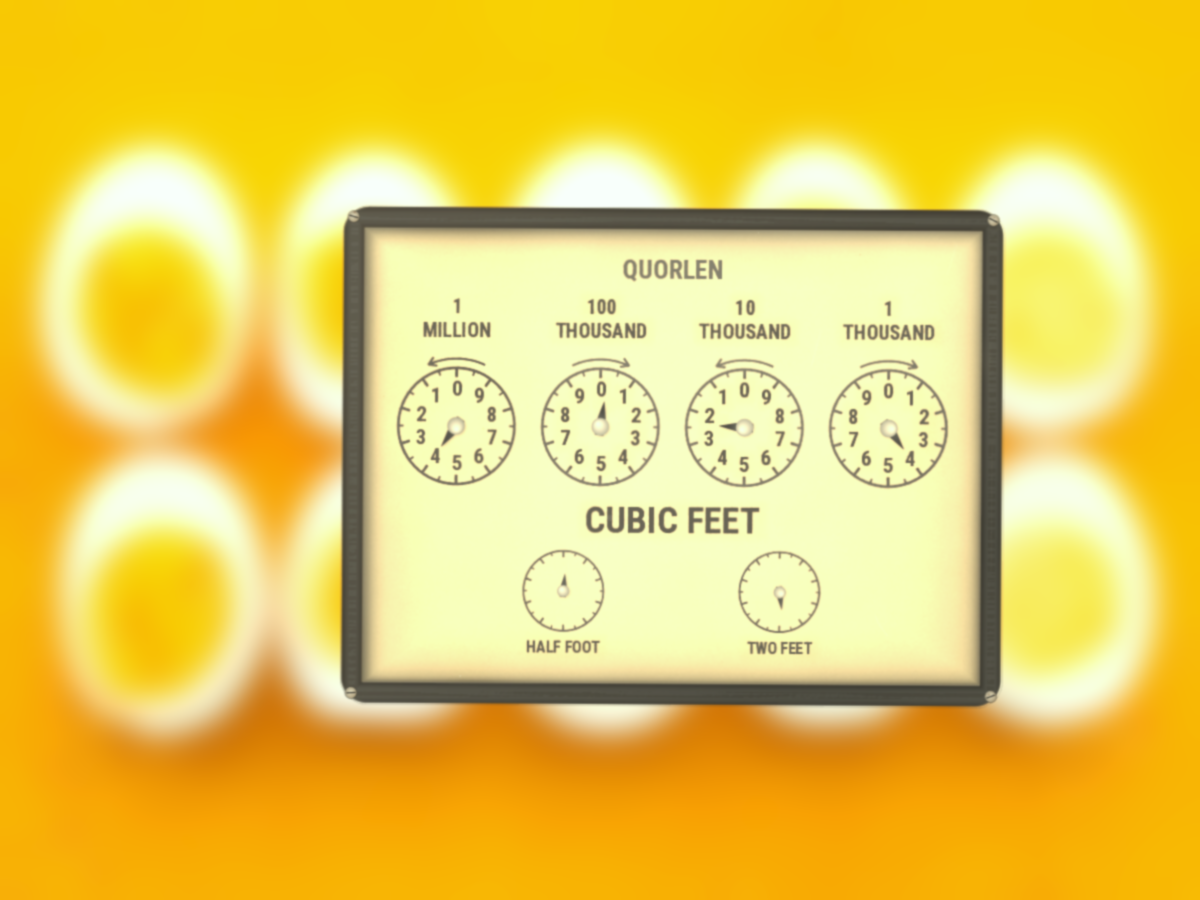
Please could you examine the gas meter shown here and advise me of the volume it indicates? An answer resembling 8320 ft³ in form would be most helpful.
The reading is 402400 ft³
